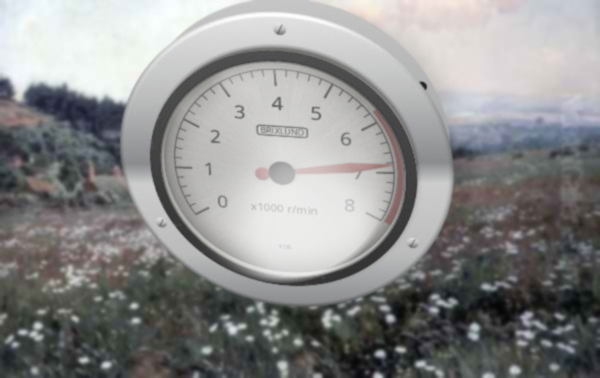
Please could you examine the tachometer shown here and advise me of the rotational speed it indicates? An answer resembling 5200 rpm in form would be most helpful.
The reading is 6800 rpm
